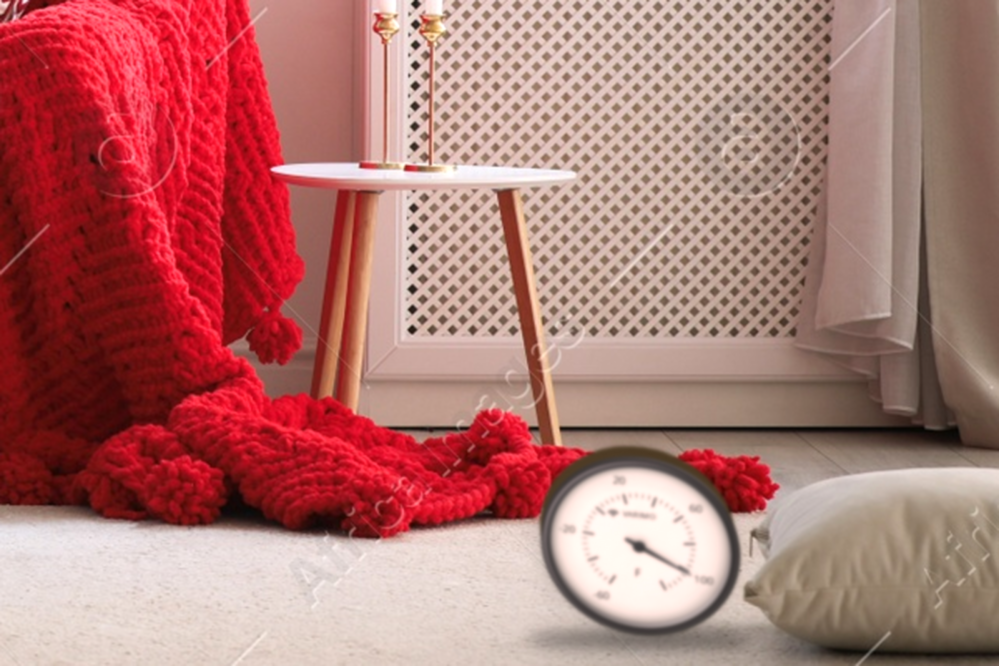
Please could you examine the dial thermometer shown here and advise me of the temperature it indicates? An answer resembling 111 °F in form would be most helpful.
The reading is 100 °F
